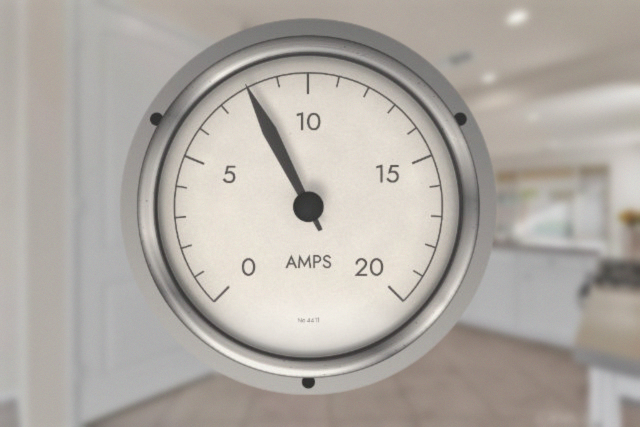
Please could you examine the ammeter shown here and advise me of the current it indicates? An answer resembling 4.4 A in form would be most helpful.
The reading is 8 A
